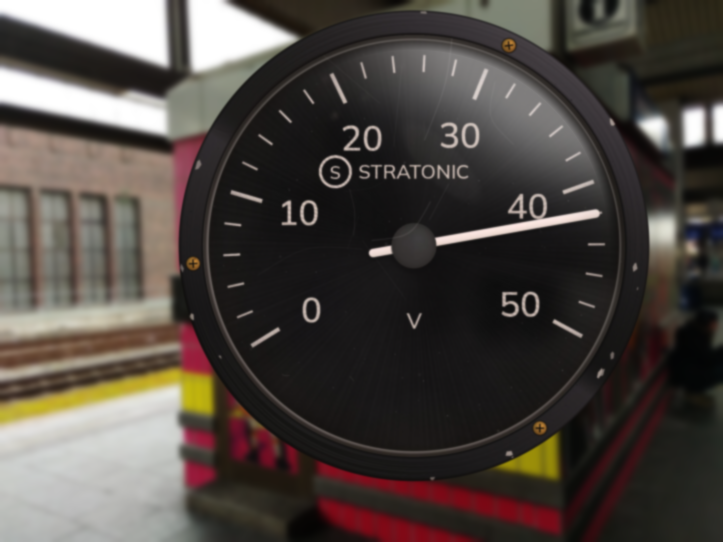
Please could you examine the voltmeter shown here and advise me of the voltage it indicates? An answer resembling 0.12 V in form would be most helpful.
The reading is 42 V
